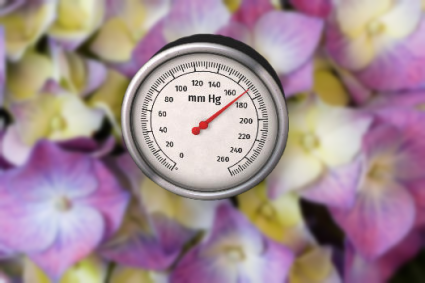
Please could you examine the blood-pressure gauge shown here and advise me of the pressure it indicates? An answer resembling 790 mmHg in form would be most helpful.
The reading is 170 mmHg
